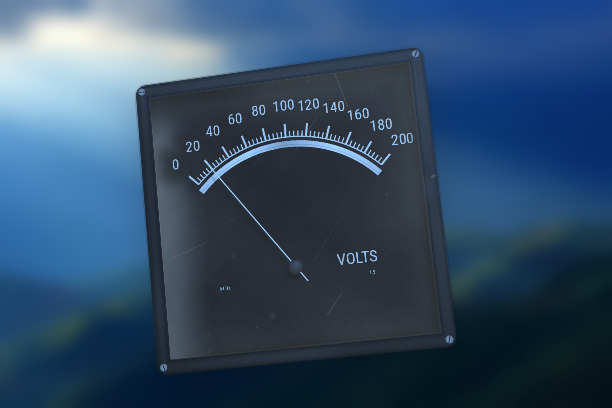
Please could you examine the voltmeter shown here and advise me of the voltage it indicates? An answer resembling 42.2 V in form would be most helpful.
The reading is 20 V
